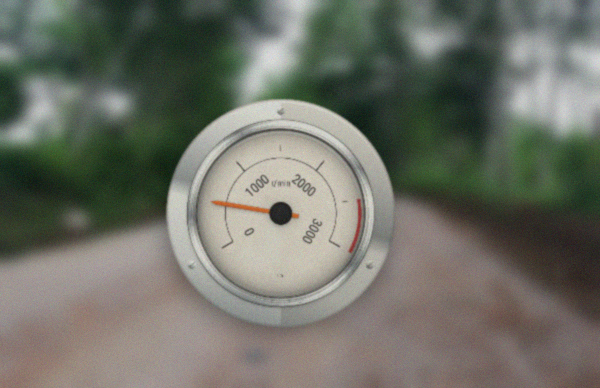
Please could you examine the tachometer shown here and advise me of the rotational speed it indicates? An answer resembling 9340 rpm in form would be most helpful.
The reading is 500 rpm
